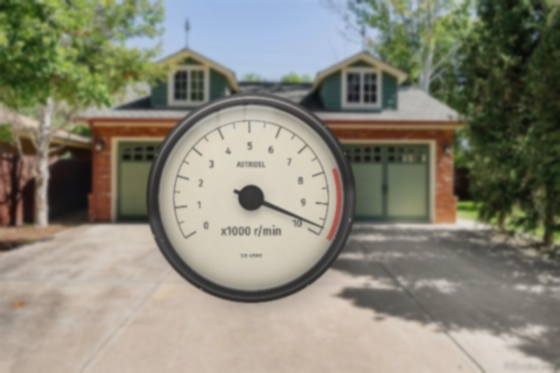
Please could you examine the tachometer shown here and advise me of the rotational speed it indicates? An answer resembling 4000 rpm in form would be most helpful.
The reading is 9750 rpm
